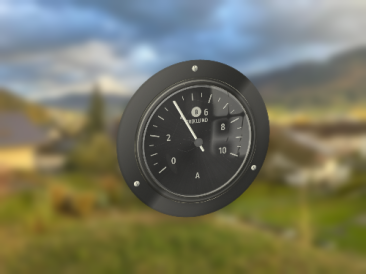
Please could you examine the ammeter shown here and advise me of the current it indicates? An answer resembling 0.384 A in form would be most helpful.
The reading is 4 A
